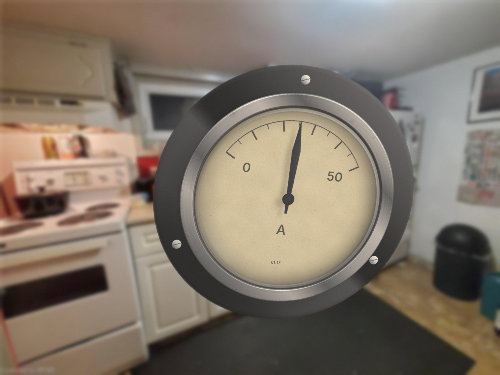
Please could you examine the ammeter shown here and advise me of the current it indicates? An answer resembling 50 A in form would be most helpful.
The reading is 25 A
